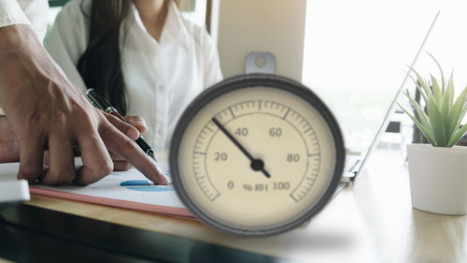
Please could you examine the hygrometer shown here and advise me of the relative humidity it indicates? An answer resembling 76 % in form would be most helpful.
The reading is 34 %
